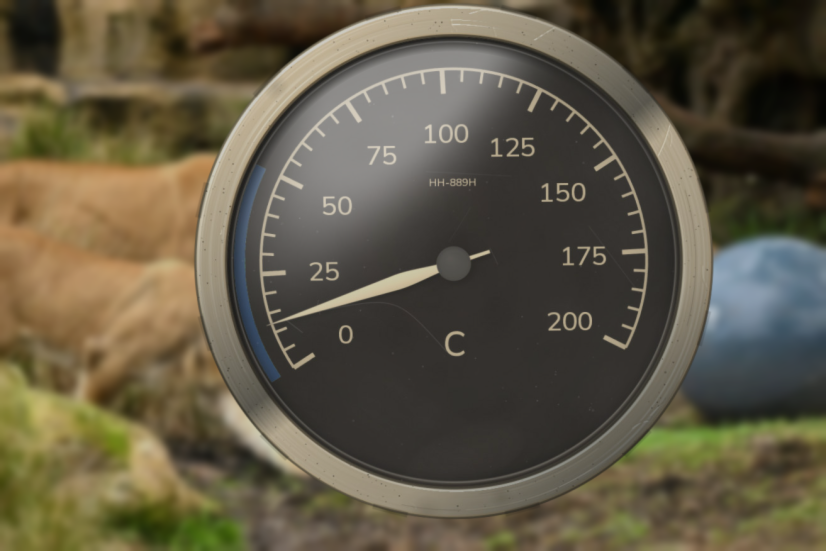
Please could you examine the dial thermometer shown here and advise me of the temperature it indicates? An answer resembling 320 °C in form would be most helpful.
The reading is 12.5 °C
